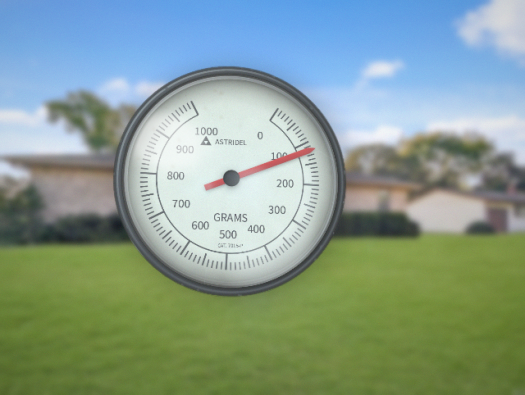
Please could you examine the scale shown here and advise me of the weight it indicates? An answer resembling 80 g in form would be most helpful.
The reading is 120 g
